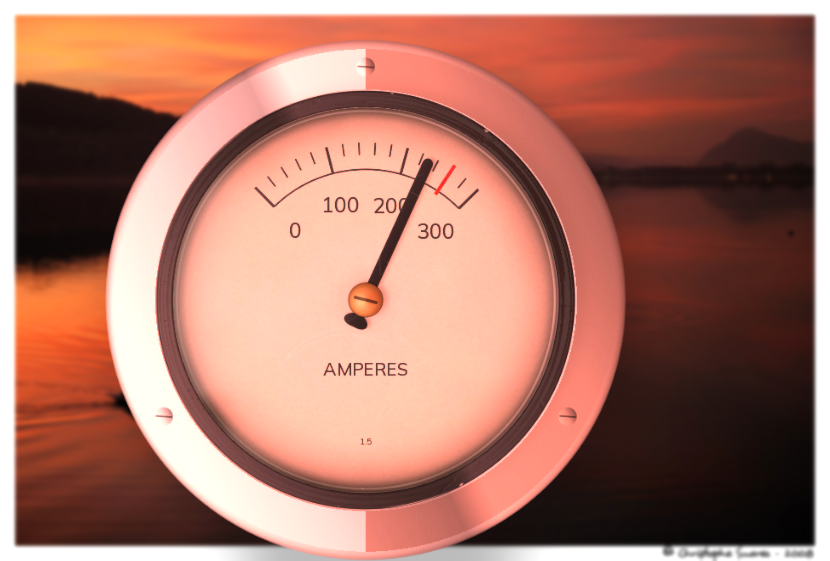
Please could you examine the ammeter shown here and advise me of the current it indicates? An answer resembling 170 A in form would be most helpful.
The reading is 230 A
